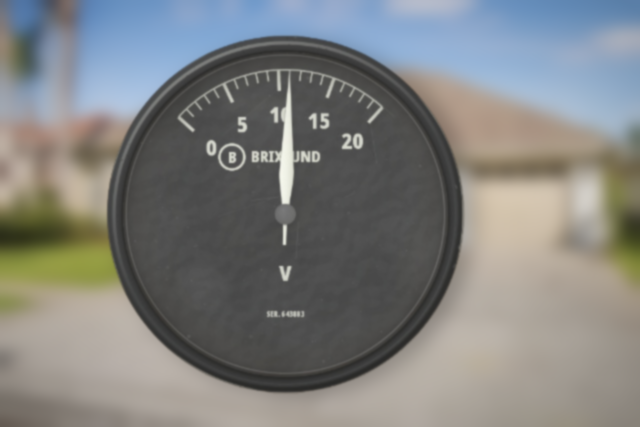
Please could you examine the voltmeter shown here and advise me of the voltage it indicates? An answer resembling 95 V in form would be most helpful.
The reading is 11 V
